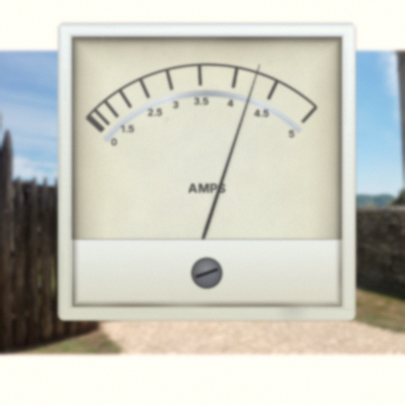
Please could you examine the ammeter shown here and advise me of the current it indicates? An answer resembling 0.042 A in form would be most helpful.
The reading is 4.25 A
